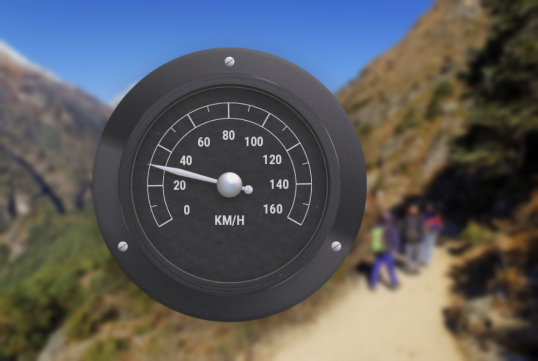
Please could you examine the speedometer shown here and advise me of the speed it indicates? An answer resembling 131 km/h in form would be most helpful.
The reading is 30 km/h
